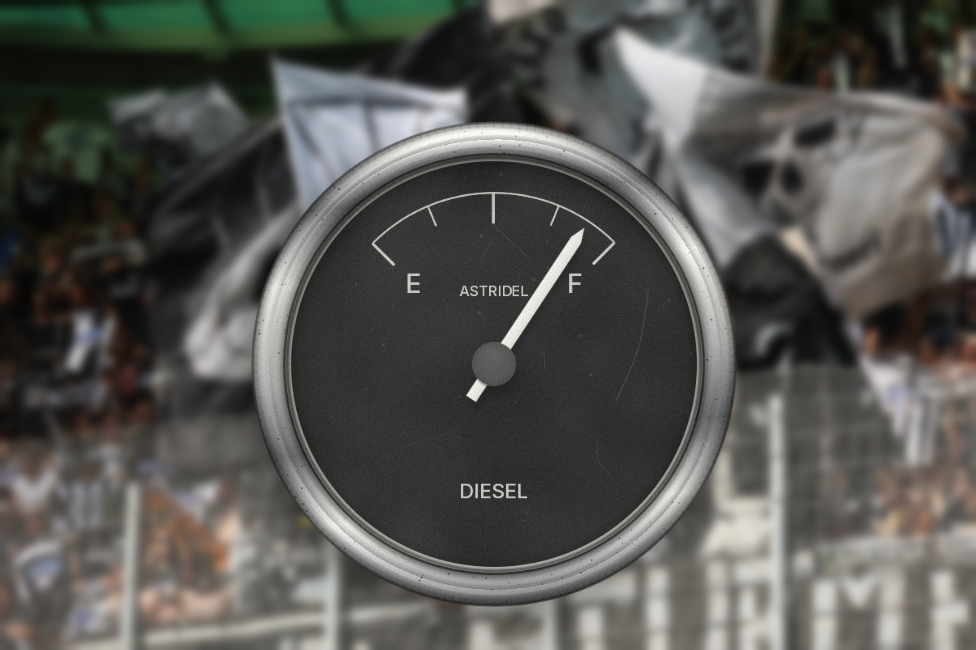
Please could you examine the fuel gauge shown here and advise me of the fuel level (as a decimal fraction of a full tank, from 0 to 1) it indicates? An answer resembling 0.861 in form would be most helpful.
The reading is 0.875
